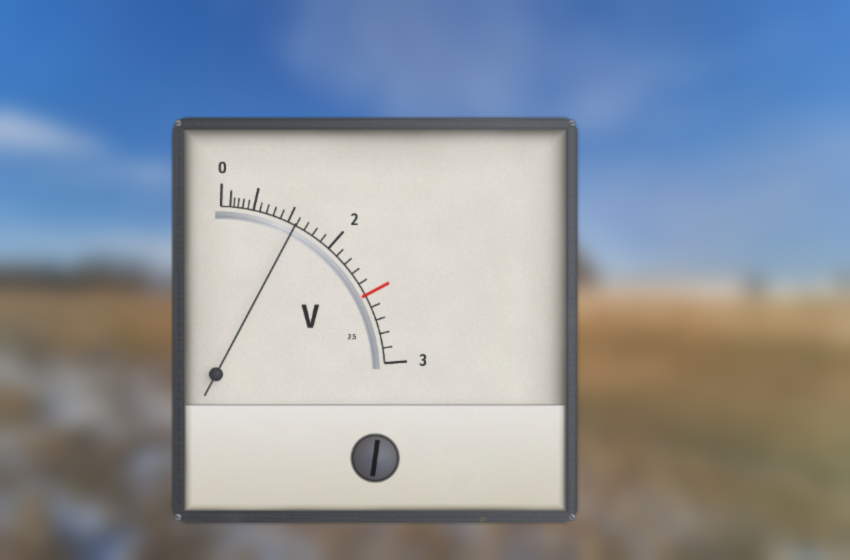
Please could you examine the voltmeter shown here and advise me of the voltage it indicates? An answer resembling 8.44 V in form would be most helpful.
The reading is 1.6 V
